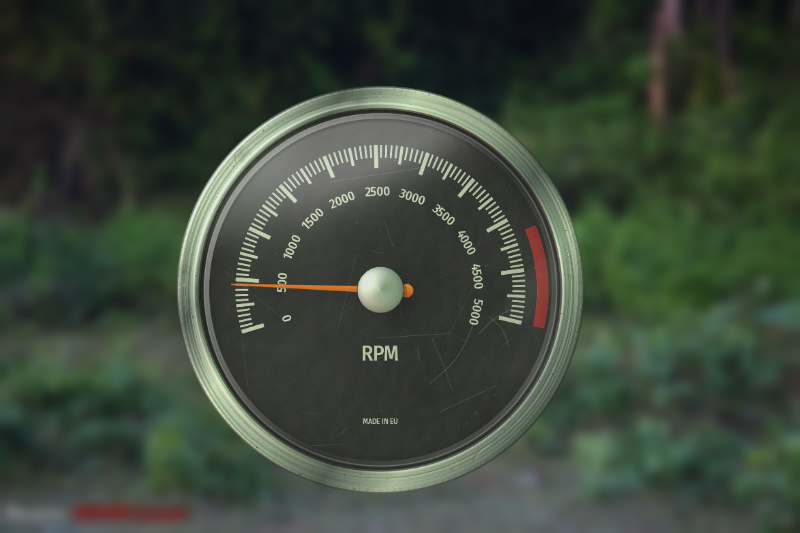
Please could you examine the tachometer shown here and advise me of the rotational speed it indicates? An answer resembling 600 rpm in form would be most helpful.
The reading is 450 rpm
